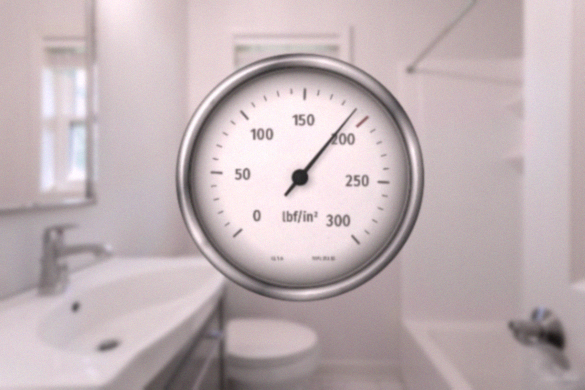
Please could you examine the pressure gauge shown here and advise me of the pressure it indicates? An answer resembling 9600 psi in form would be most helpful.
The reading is 190 psi
